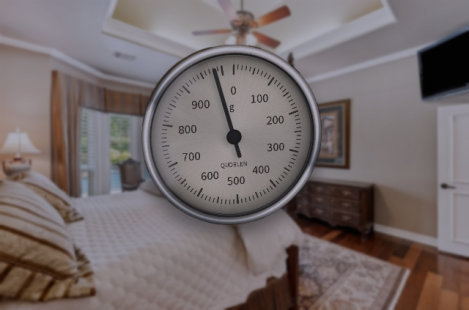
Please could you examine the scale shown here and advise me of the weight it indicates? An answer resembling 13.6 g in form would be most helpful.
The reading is 980 g
